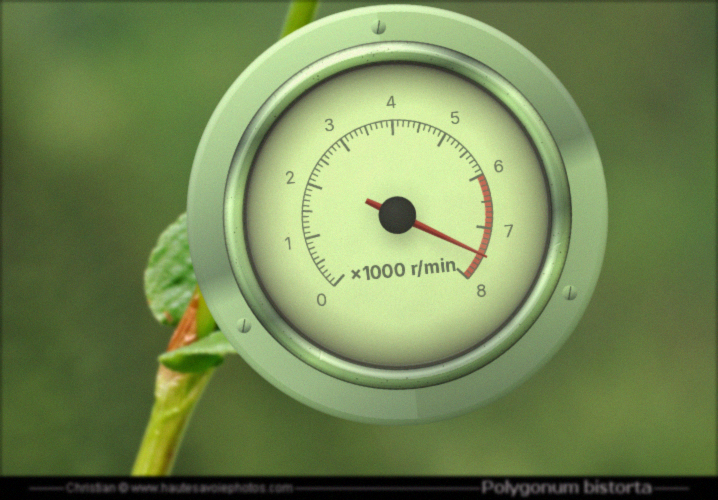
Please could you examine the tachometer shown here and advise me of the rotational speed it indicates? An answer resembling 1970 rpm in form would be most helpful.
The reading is 7500 rpm
